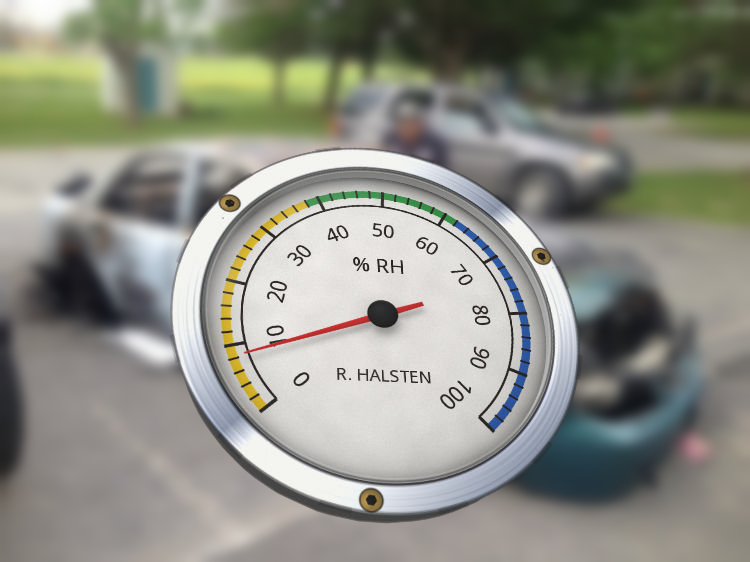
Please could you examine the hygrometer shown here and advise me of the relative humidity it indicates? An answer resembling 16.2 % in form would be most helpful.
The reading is 8 %
